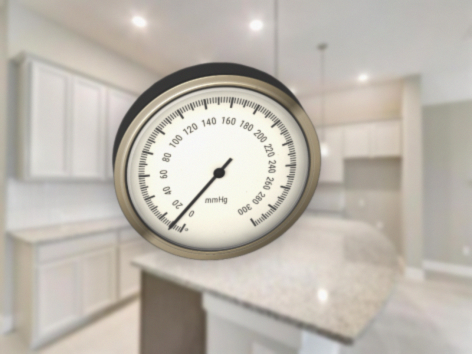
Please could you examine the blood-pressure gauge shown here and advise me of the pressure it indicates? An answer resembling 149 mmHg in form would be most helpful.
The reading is 10 mmHg
